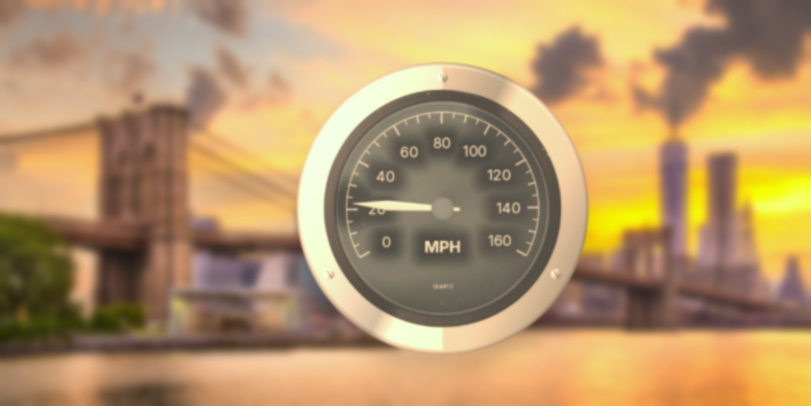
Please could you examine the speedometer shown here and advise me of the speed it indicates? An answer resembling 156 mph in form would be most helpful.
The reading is 22.5 mph
